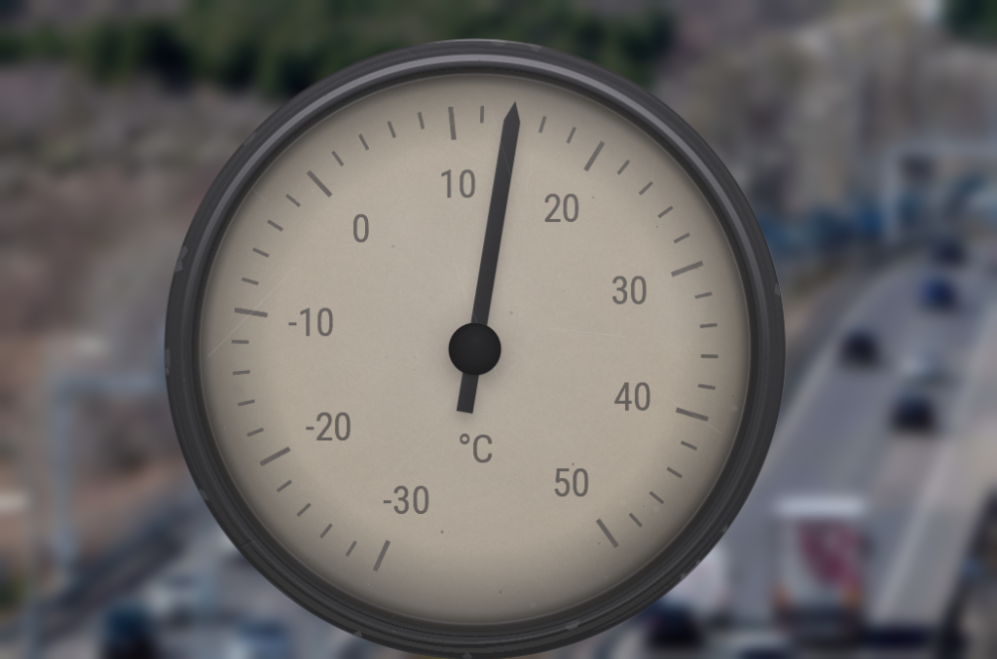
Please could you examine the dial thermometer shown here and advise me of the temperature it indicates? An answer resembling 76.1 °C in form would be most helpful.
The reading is 14 °C
